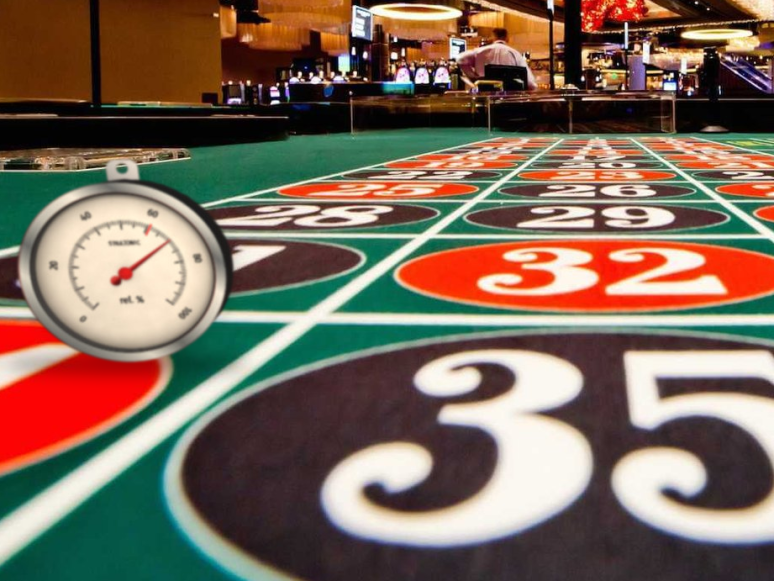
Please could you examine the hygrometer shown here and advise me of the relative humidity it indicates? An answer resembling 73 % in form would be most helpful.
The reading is 70 %
